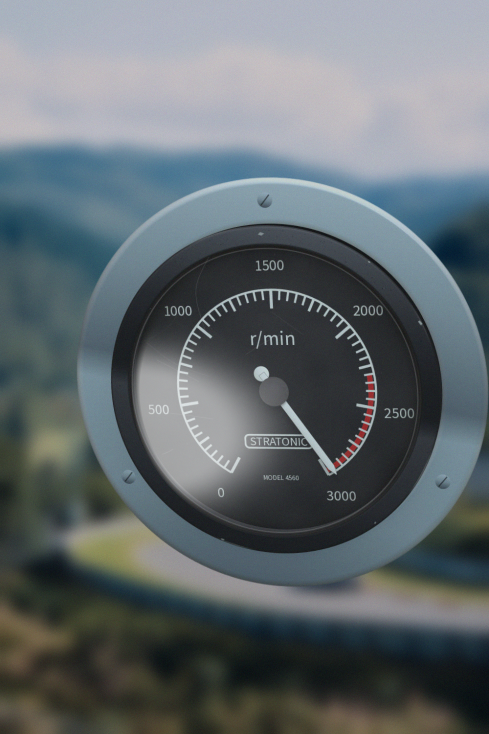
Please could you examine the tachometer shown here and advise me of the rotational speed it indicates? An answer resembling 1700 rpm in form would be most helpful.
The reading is 2950 rpm
